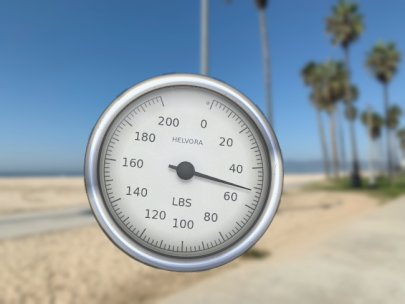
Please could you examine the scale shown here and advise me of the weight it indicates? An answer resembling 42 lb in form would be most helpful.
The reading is 52 lb
